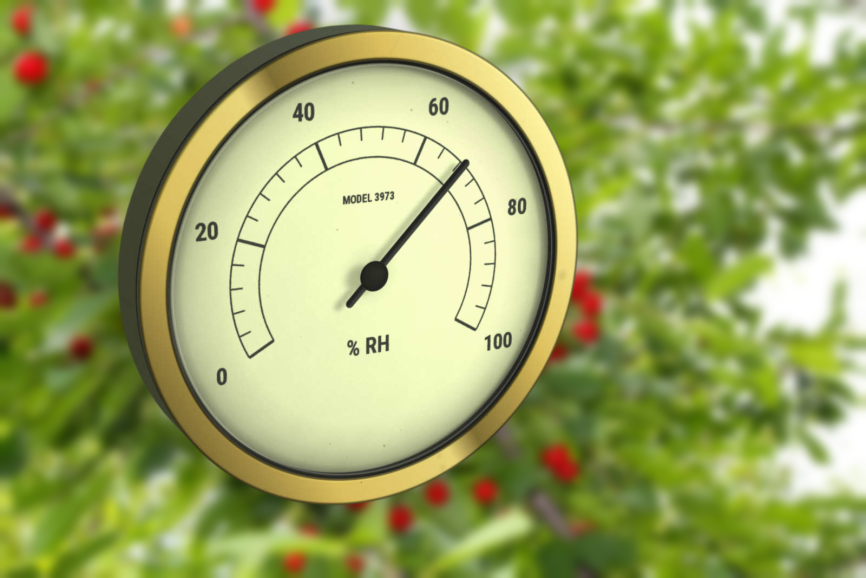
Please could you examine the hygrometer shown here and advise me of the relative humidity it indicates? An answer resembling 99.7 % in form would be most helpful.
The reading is 68 %
